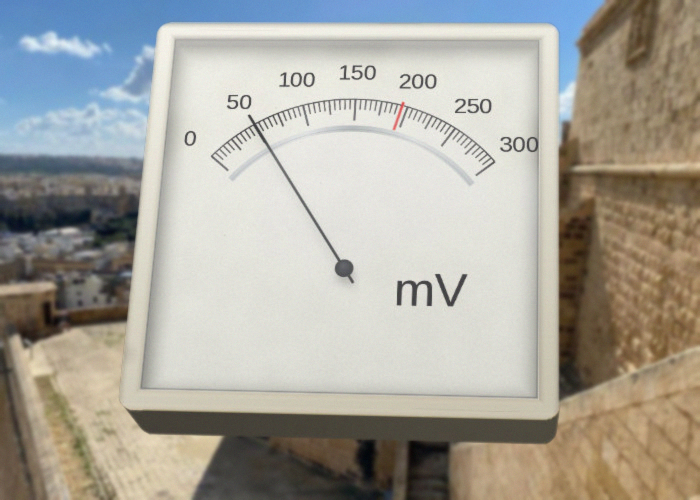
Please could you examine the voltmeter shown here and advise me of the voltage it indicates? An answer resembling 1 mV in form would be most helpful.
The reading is 50 mV
